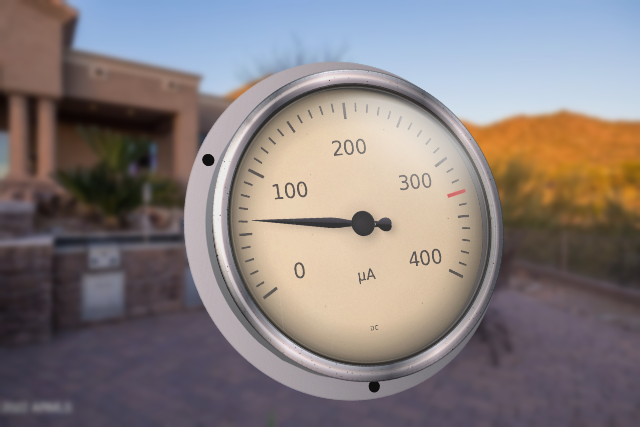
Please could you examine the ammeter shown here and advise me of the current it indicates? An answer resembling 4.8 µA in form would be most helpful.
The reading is 60 µA
